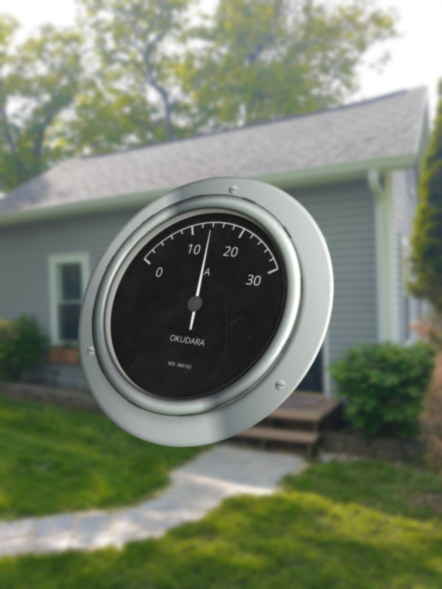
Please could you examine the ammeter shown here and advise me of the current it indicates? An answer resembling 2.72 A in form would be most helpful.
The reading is 14 A
